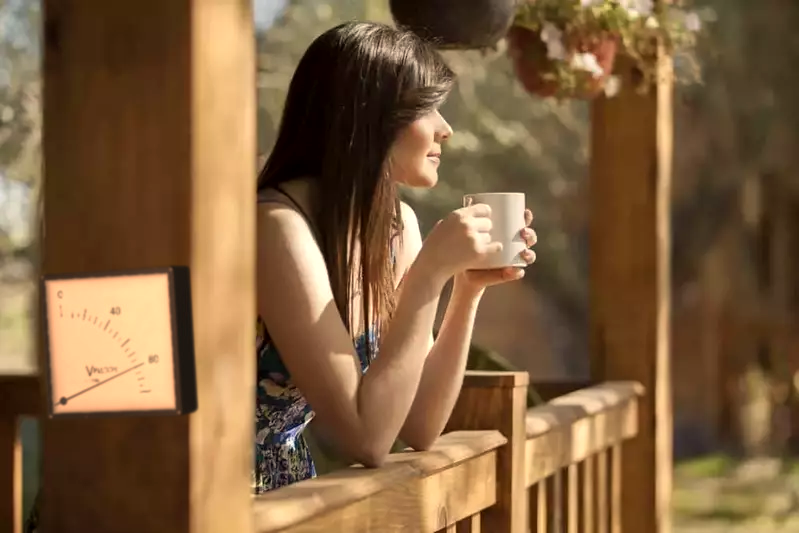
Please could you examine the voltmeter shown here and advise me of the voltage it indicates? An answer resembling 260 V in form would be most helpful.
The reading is 80 V
